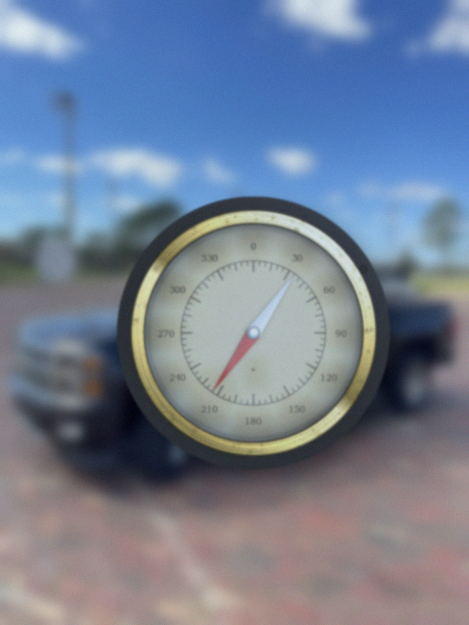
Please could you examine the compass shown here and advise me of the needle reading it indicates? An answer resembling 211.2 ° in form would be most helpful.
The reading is 215 °
